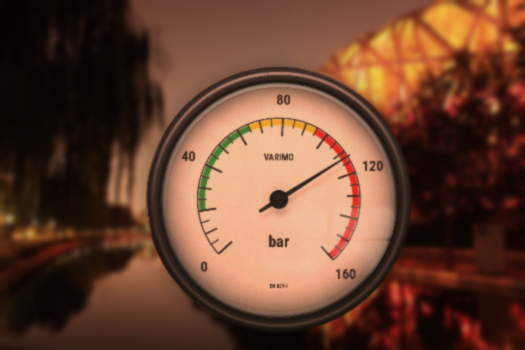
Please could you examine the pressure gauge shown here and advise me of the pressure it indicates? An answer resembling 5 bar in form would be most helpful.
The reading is 112.5 bar
